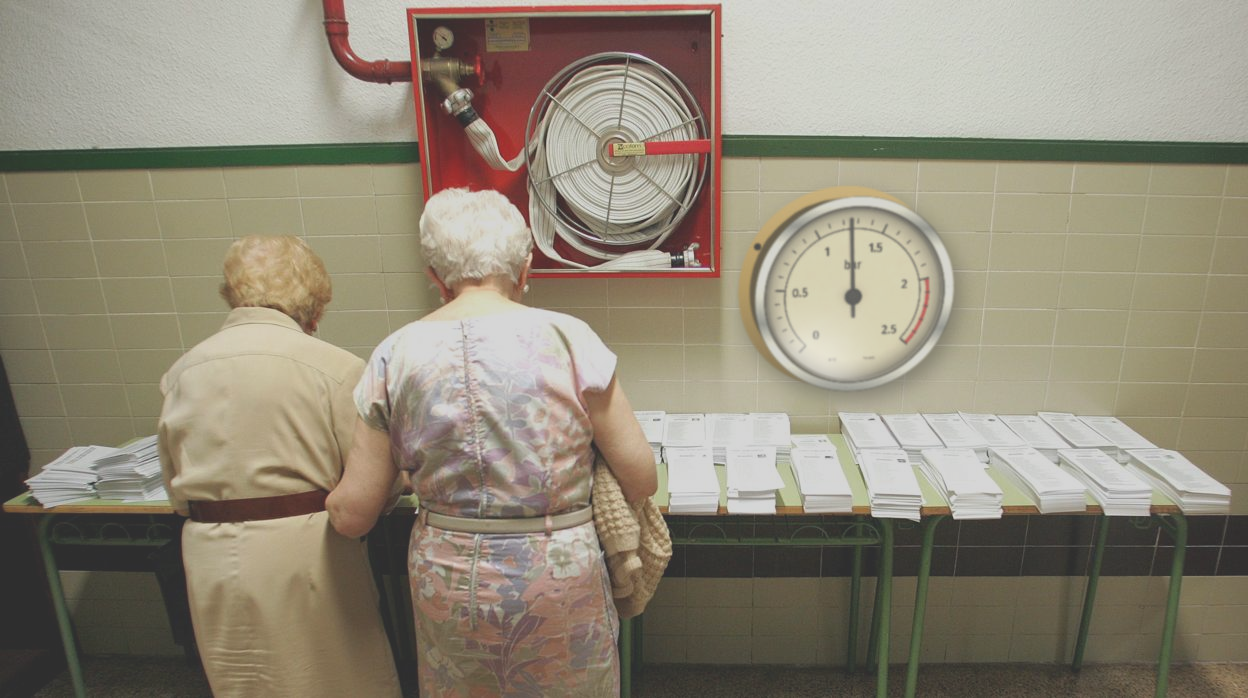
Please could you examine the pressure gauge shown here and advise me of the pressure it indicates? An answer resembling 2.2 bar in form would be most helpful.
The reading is 1.25 bar
